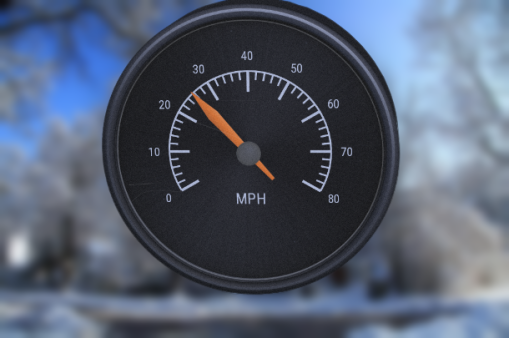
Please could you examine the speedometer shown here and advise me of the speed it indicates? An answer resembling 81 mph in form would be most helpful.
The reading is 26 mph
